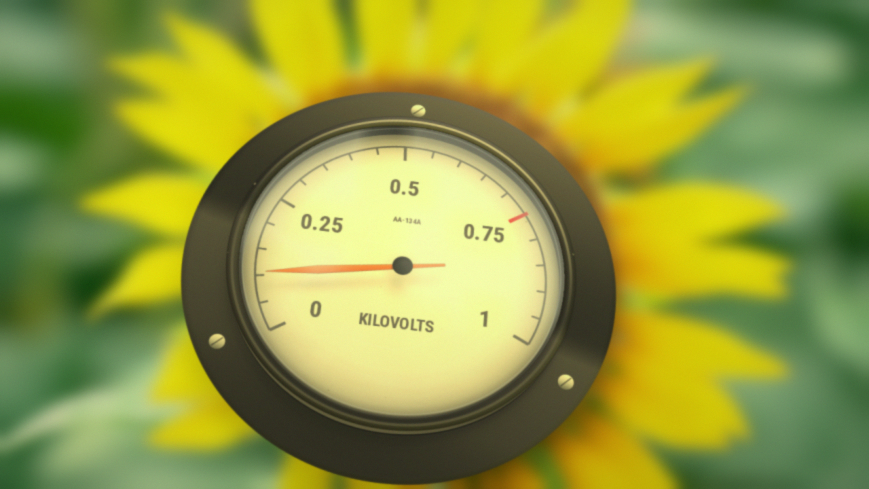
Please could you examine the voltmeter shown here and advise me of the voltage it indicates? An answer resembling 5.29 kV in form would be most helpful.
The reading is 0.1 kV
